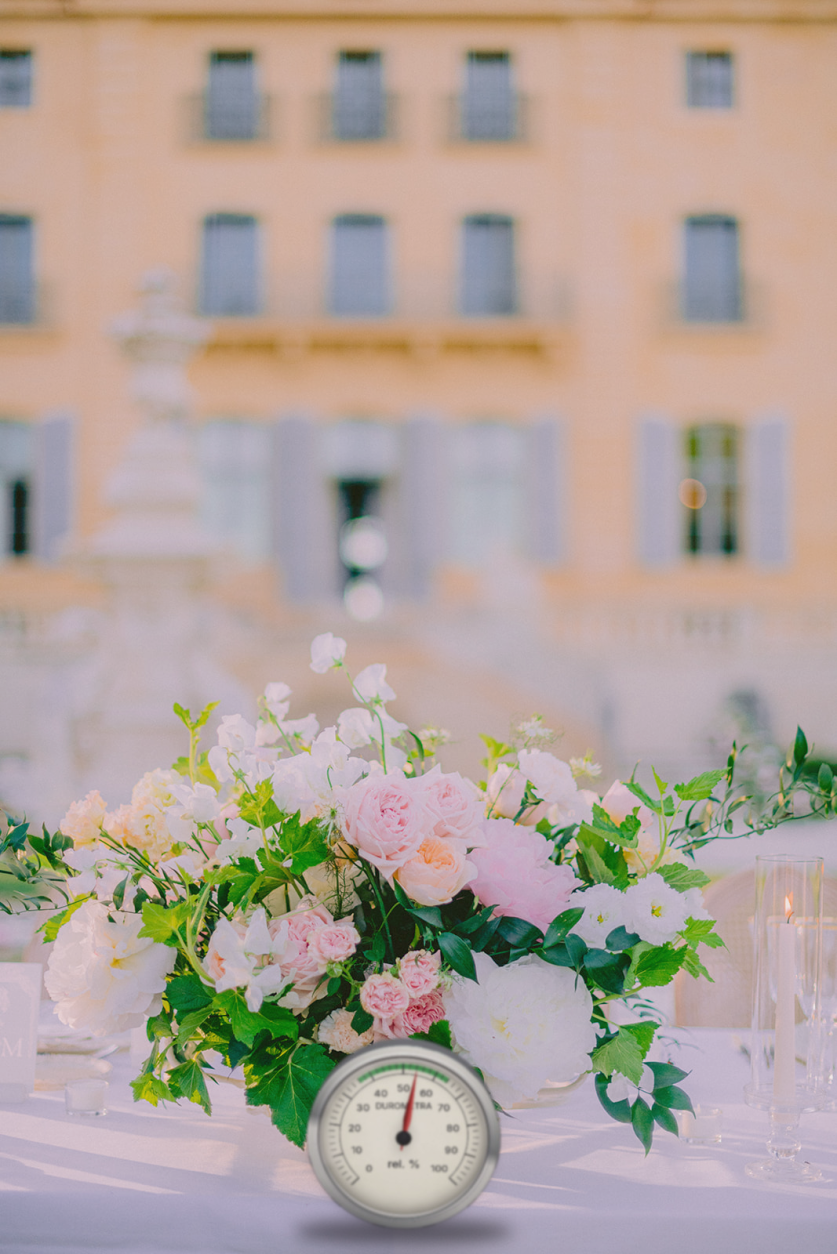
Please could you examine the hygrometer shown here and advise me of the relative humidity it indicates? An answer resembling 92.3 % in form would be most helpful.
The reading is 54 %
